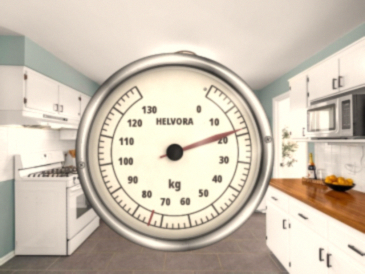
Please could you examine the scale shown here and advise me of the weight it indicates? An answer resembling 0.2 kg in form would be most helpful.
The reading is 18 kg
